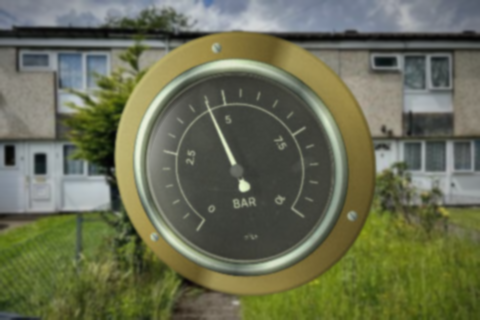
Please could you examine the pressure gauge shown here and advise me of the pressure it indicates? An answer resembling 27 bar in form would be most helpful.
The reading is 4.5 bar
